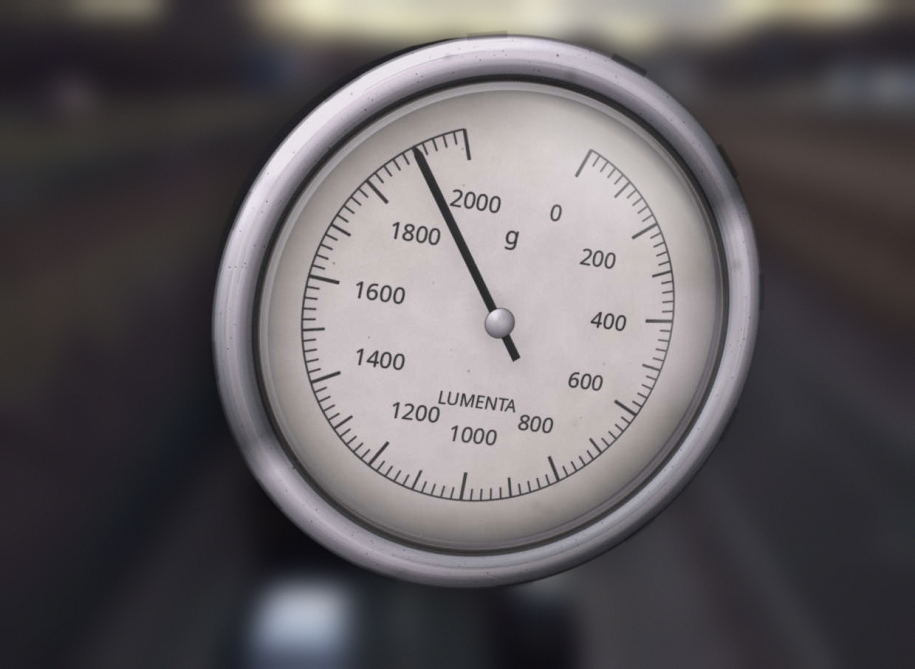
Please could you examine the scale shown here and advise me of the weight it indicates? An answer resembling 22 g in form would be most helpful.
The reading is 1900 g
